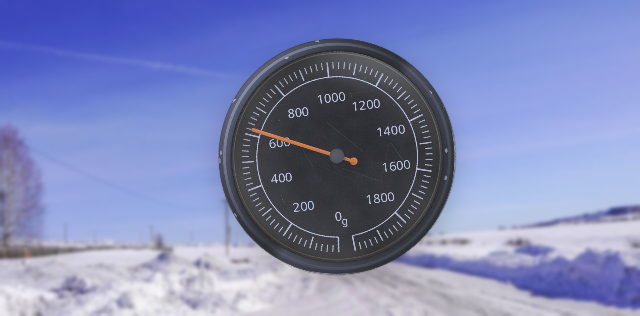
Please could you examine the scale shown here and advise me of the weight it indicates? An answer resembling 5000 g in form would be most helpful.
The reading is 620 g
